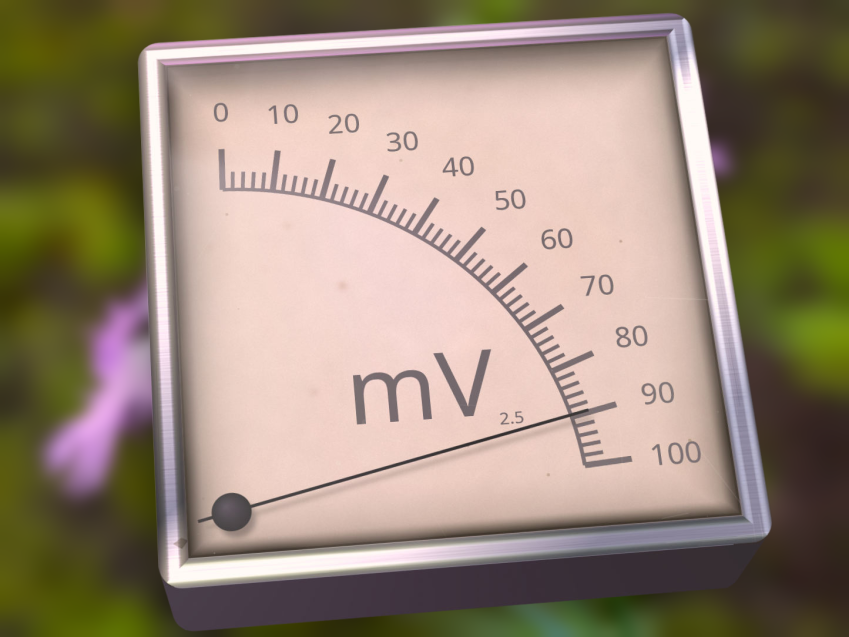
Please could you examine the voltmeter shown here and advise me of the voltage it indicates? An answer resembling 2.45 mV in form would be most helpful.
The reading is 90 mV
